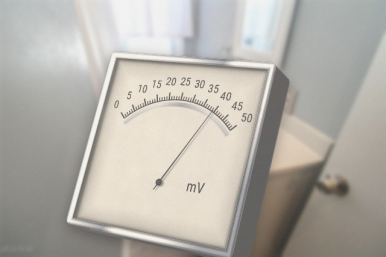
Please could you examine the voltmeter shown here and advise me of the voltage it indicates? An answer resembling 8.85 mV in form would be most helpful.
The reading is 40 mV
